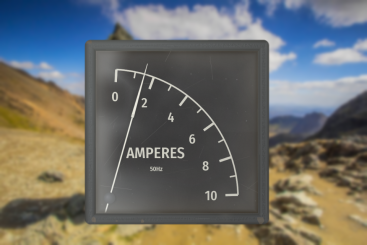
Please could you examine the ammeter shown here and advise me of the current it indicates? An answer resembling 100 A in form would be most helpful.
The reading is 1.5 A
